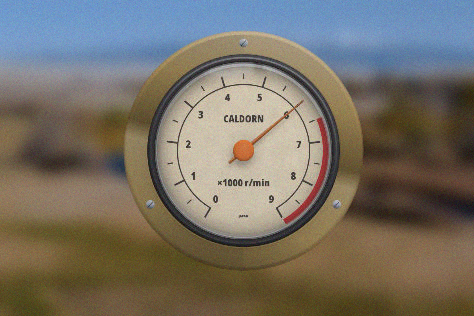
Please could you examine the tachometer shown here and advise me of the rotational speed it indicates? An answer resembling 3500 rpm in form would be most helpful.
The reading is 6000 rpm
